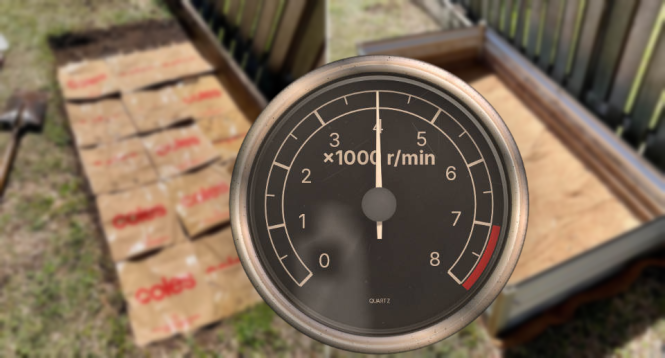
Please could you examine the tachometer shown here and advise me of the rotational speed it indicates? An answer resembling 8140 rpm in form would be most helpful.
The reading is 4000 rpm
